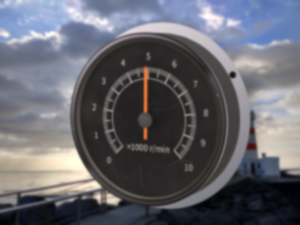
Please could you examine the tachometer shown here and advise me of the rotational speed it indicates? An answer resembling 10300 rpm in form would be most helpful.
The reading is 5000 rpm
